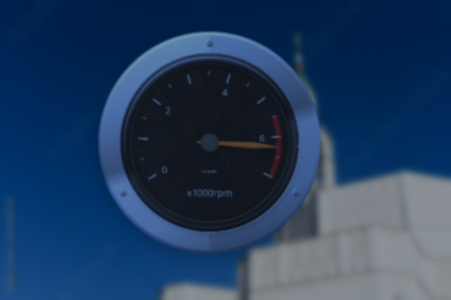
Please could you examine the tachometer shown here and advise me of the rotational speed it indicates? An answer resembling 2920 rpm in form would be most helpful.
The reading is 6250 rpm
